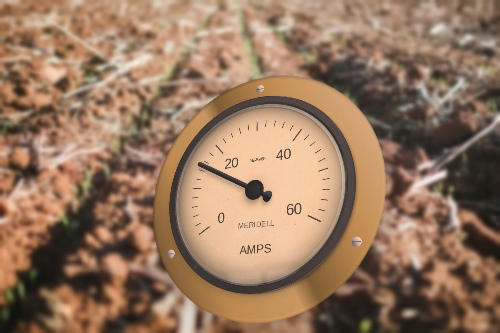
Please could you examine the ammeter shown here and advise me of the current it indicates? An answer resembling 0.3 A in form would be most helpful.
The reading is 15 A
